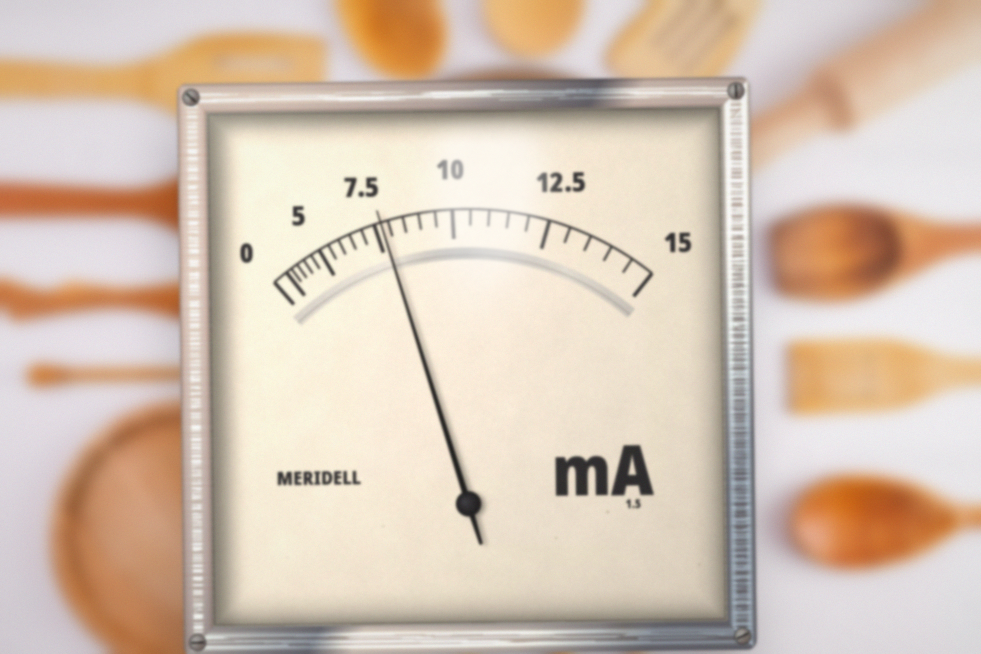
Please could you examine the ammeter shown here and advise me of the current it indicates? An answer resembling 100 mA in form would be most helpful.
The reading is 7.75 mA
